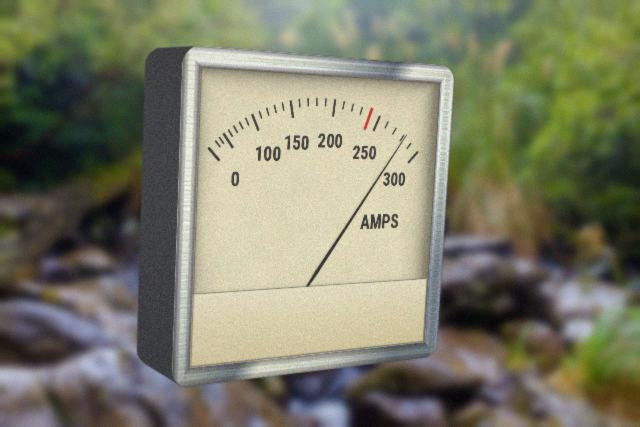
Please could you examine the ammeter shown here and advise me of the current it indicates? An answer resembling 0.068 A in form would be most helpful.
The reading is 280 A
